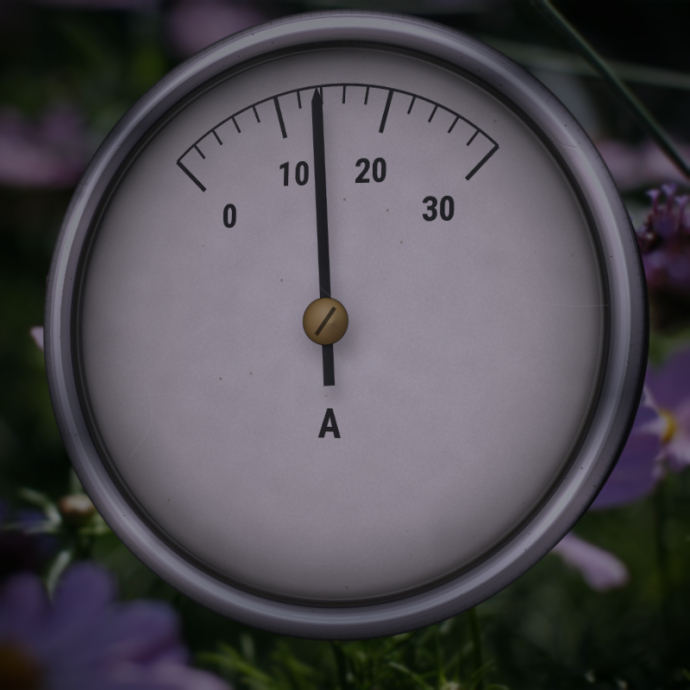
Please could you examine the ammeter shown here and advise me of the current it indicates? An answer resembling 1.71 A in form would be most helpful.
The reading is 14 A
